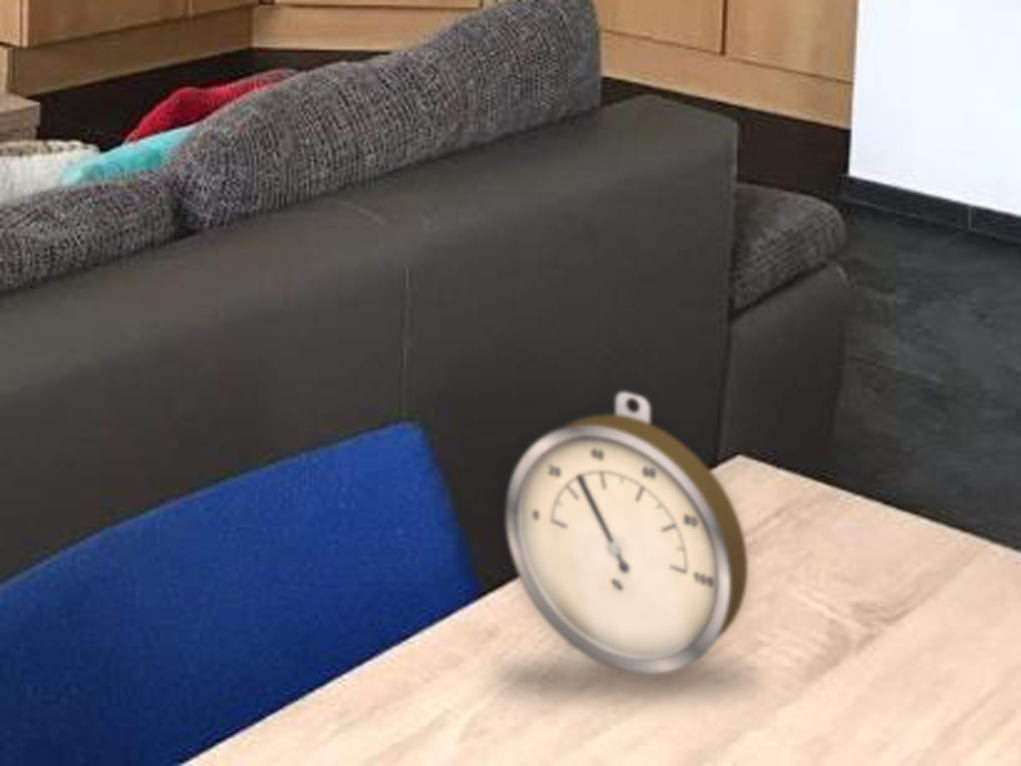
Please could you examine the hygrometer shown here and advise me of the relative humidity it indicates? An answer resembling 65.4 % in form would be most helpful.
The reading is 30 %
